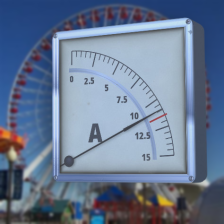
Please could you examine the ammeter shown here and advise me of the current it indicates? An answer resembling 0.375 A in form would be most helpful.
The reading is 11 A
